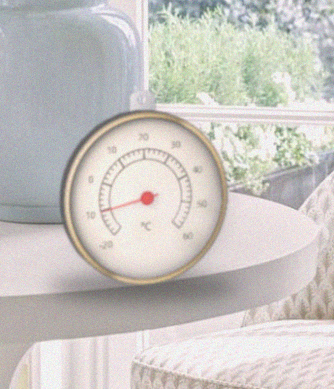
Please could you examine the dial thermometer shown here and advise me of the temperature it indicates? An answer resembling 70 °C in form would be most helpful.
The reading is -10 °C
